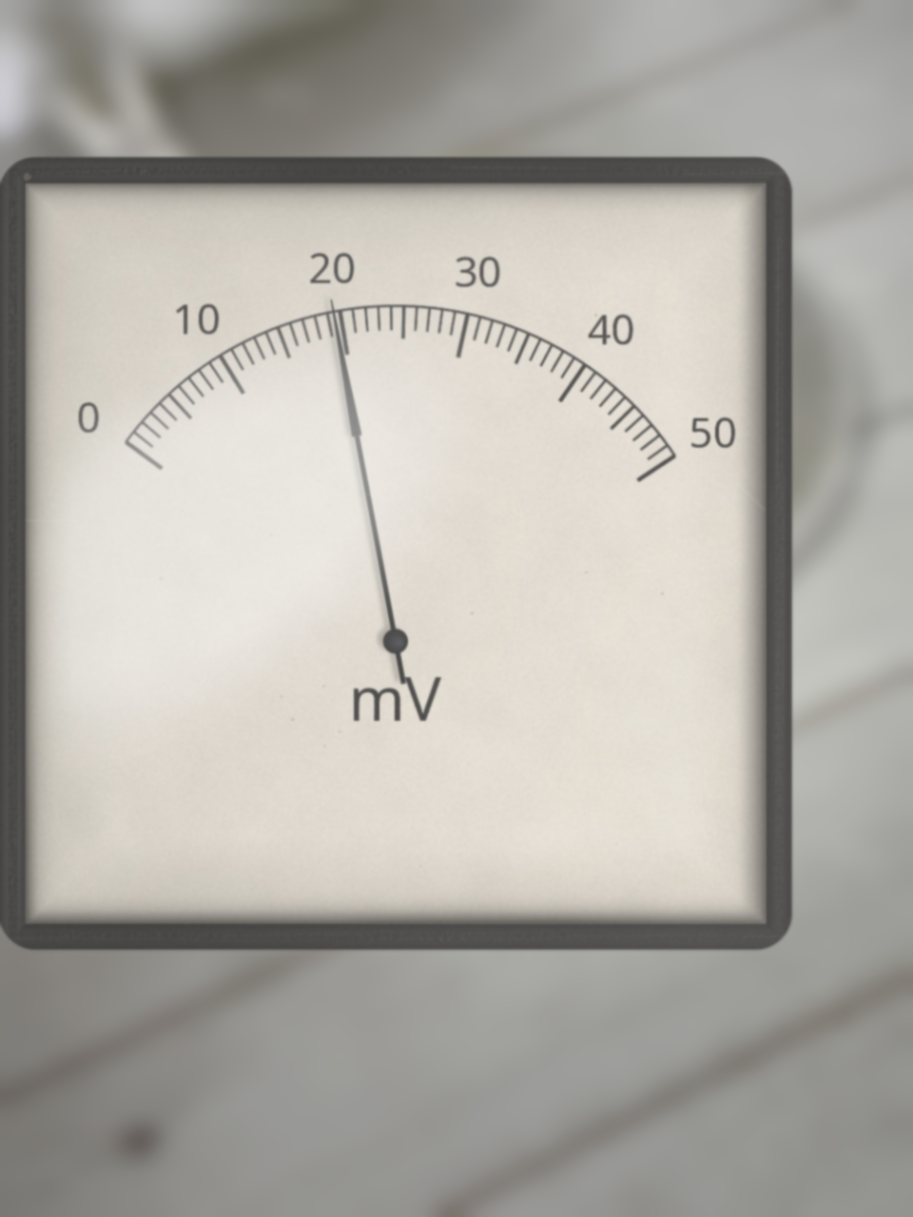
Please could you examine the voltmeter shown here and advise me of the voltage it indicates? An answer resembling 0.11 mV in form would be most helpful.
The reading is 19.5 mV
